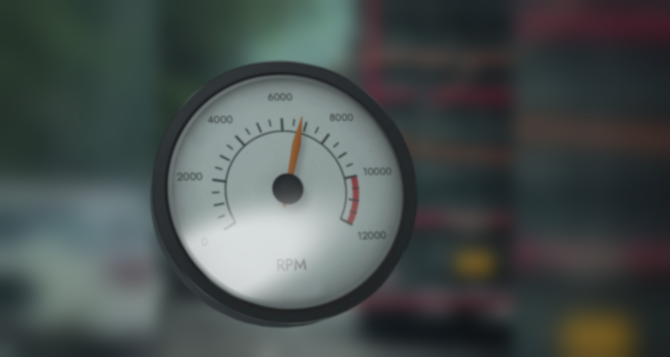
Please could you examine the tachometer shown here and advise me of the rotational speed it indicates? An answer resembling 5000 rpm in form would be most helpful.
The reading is 6750 rpm
